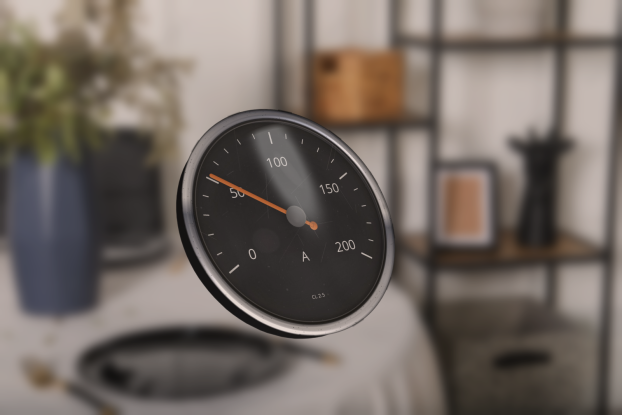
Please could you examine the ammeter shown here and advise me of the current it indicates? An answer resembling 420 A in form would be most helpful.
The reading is 50 A
